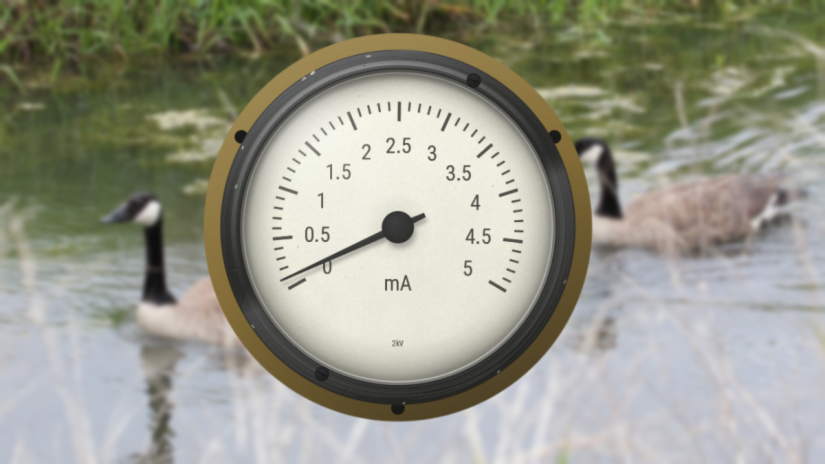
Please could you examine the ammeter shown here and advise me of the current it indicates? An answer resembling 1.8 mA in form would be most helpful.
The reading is 0.1 mA
